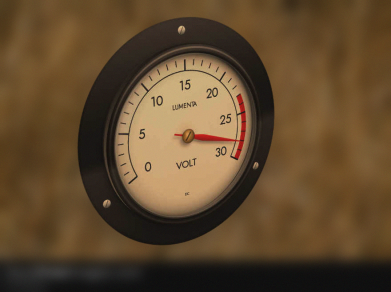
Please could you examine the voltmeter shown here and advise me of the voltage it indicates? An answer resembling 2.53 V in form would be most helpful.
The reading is 28 V
